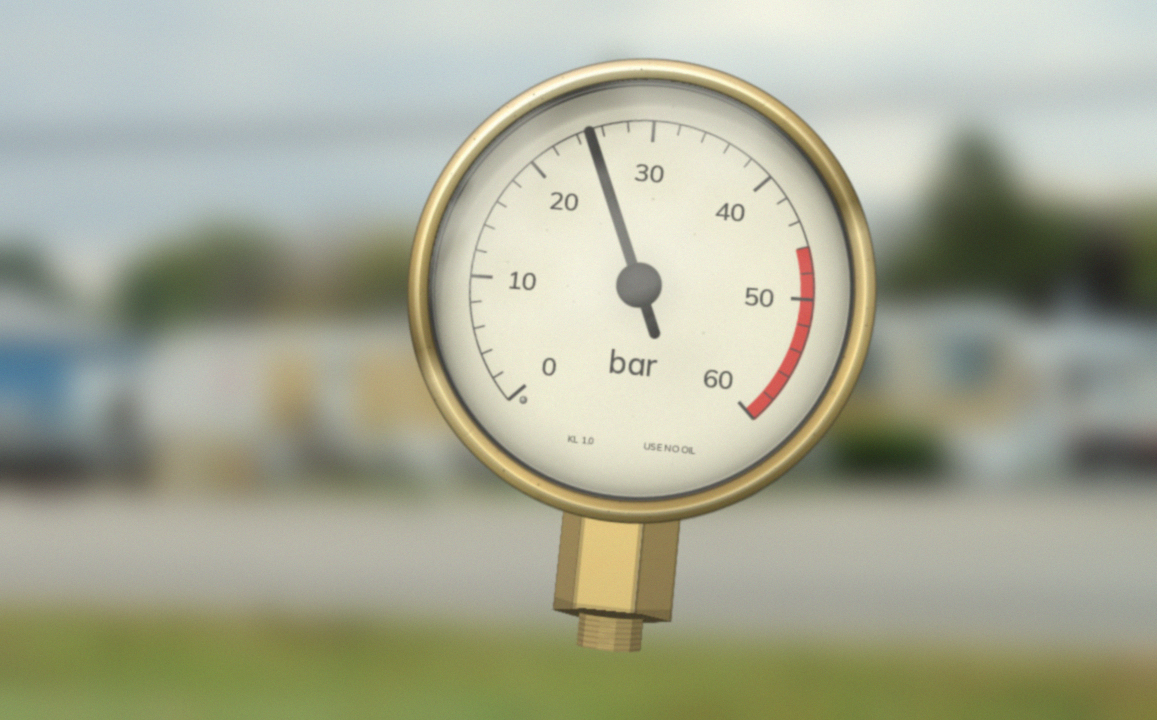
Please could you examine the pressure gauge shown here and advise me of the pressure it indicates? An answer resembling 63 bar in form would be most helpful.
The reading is 25 bar
